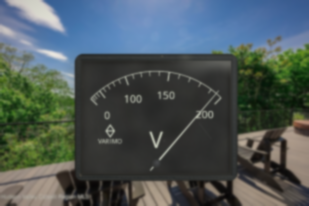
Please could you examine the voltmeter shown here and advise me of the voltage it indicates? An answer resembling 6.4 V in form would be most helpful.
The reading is 195 V
